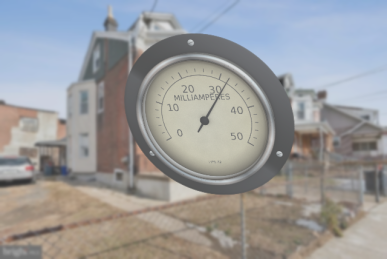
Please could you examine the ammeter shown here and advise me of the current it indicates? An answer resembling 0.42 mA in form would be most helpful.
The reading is 32 mA
